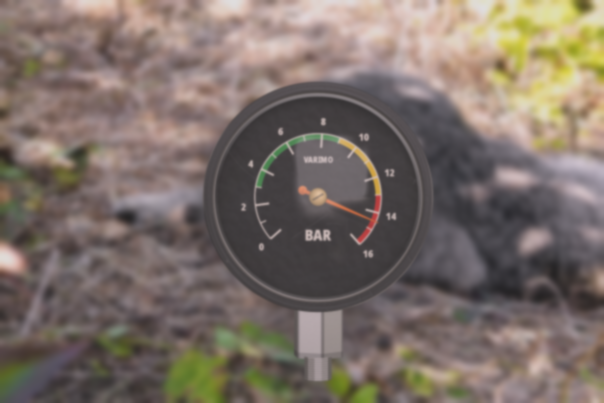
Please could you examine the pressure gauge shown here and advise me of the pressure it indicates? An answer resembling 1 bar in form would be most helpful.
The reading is 14.5 bar
